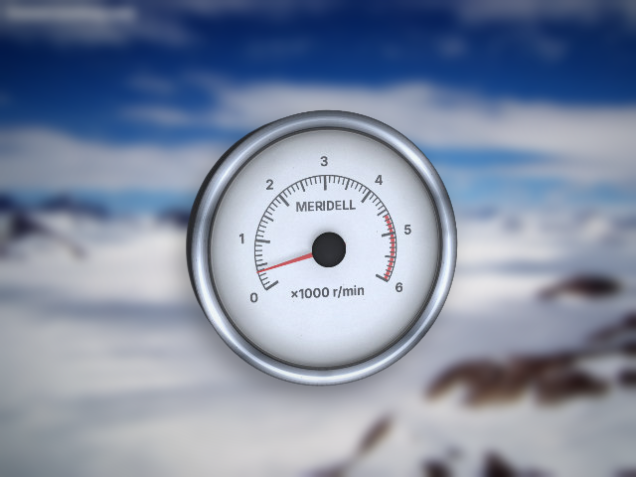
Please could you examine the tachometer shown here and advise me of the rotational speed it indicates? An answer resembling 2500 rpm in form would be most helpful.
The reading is 400 rpm
